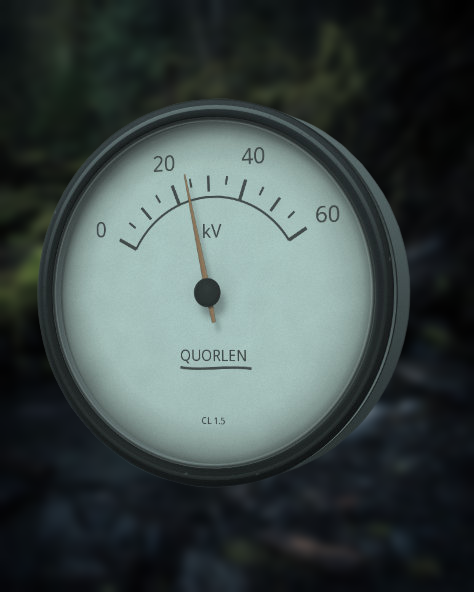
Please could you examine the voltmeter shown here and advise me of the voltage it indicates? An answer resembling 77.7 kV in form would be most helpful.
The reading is 25 kV
